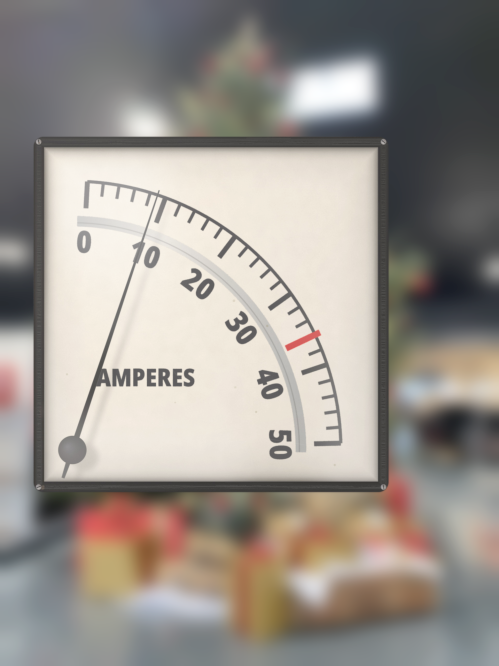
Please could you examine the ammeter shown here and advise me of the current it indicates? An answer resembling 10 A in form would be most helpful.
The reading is 9 A
